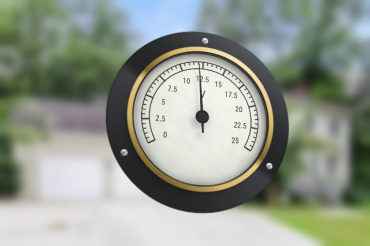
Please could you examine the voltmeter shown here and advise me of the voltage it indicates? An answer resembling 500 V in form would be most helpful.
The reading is 12 V
